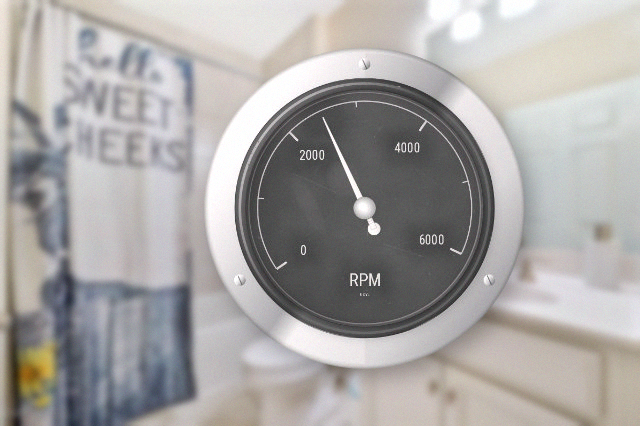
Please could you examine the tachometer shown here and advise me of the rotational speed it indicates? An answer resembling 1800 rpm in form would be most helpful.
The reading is 2500 rpm
